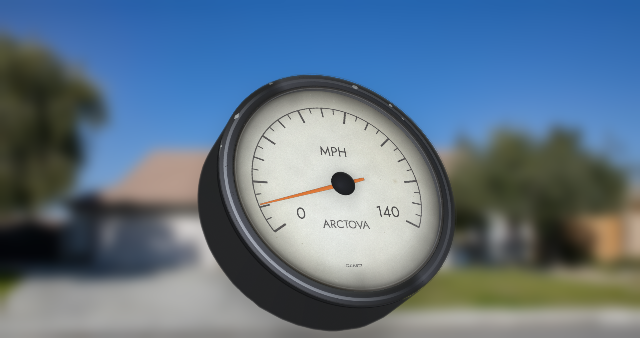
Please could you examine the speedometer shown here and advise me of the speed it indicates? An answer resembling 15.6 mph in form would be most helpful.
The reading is 10 mph
